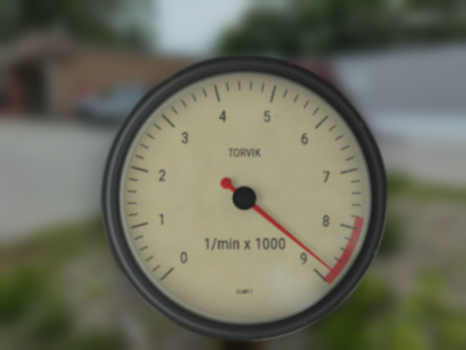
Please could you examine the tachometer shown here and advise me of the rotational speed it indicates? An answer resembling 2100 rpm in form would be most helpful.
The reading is 8800 rpm
